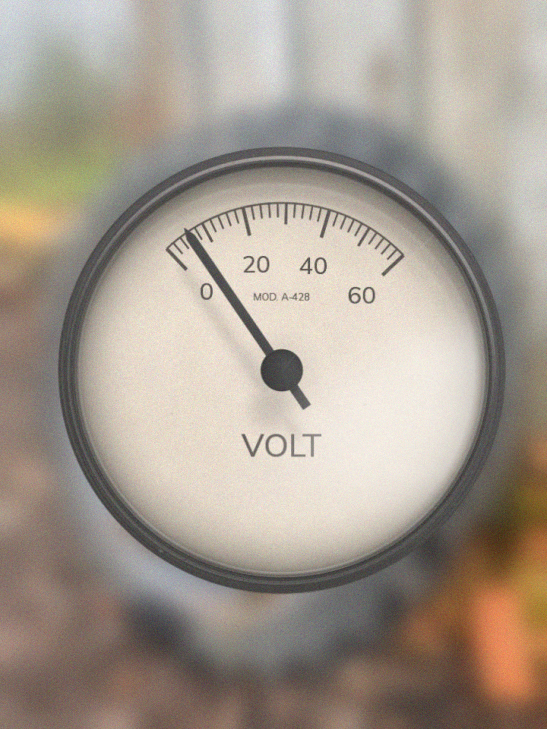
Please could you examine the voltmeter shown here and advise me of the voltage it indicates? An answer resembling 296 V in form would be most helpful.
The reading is 6 V
